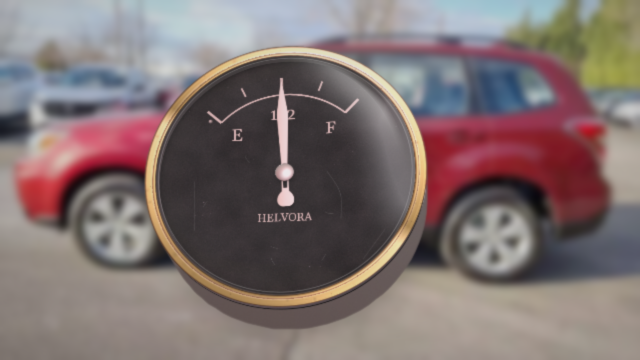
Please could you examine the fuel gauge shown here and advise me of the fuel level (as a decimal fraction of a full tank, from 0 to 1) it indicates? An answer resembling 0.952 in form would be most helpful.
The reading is 0.5
